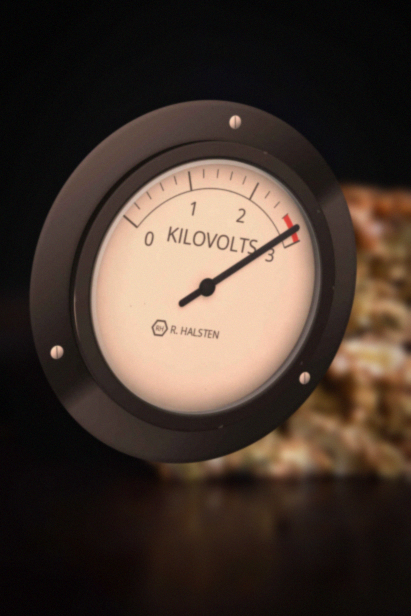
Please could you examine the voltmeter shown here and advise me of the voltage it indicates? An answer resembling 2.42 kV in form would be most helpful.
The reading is 2.8 kV
